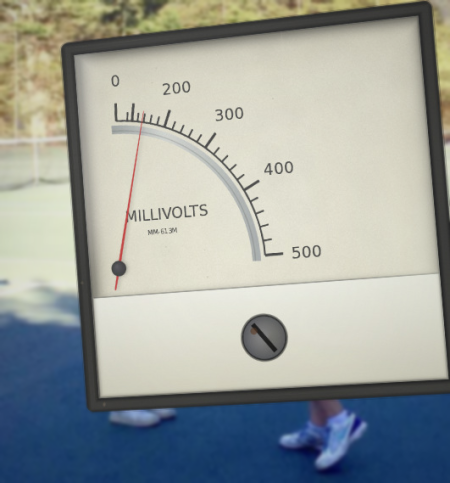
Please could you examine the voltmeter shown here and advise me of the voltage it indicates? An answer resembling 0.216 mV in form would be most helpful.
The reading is 140 mV
